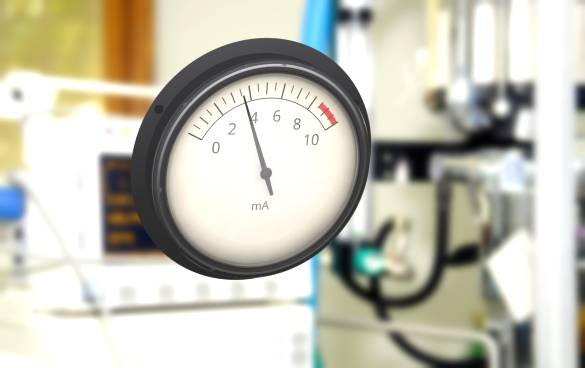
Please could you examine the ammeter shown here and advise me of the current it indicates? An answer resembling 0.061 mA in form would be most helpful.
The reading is 3.5 mA
